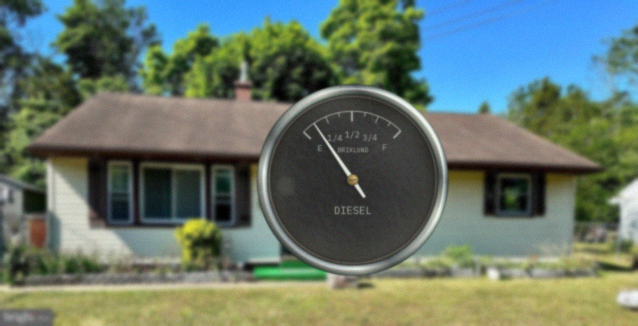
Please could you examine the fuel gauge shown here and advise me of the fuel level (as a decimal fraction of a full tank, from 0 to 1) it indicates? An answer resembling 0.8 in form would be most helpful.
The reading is 0.125
